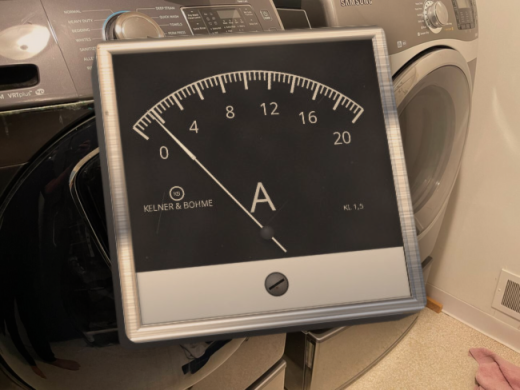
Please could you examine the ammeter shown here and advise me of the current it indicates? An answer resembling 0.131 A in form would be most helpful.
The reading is 1.6 A
